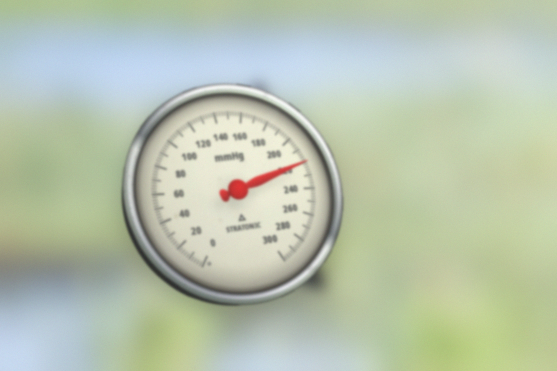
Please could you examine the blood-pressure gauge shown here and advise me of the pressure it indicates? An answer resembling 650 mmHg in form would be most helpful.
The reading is 220 mmHg
